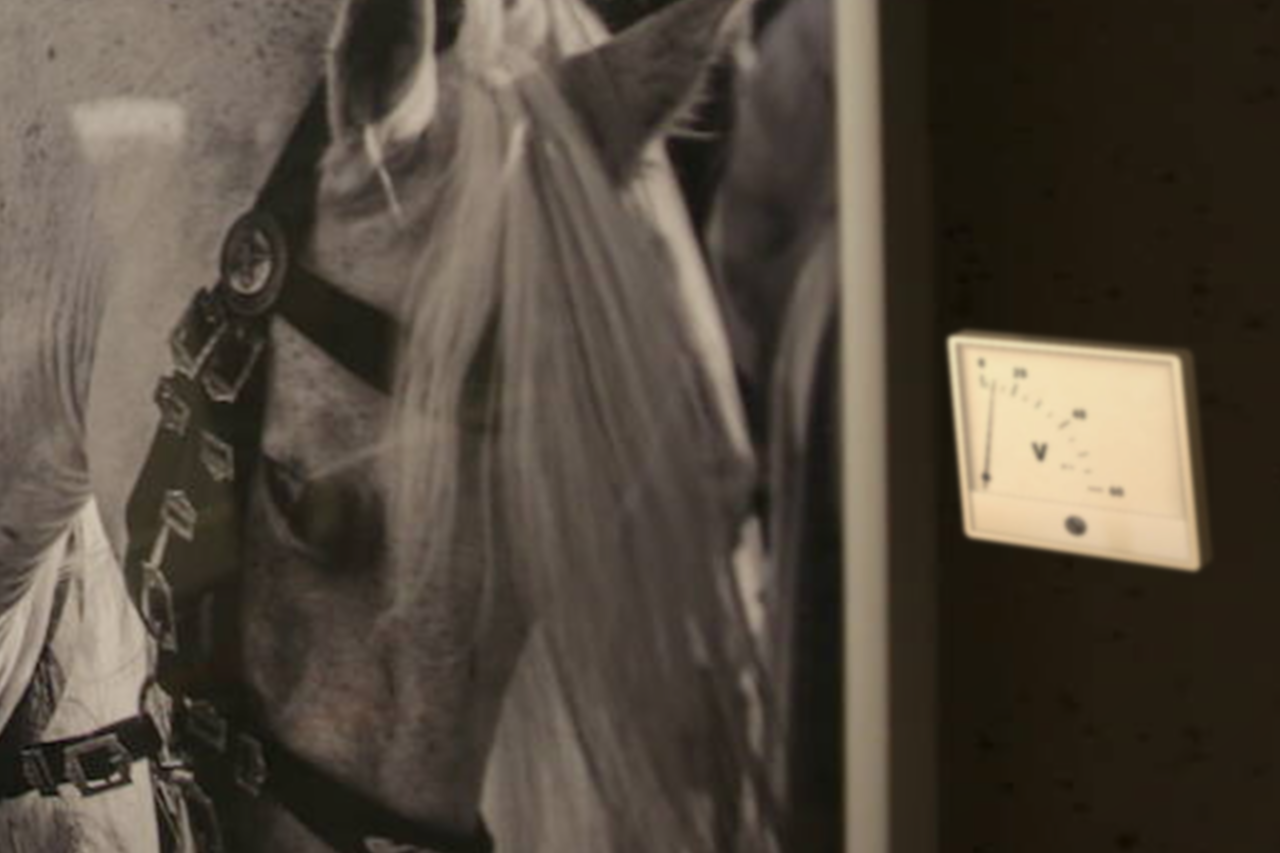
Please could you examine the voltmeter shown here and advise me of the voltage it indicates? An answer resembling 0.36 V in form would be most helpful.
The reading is 10 V
